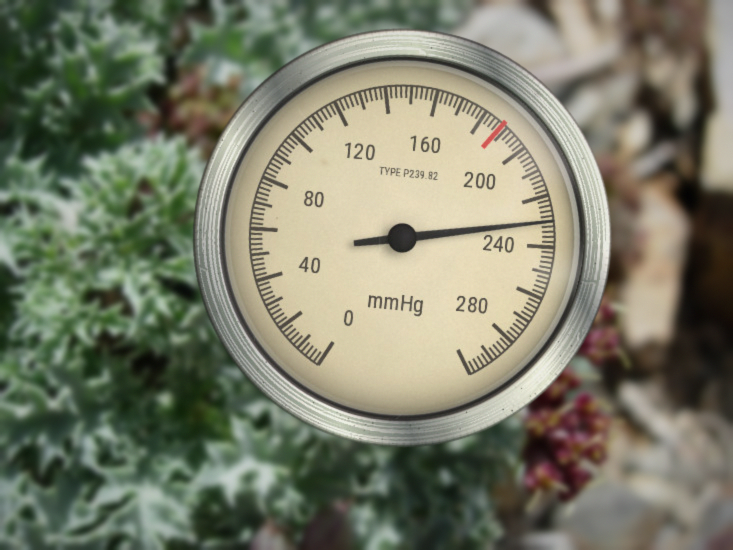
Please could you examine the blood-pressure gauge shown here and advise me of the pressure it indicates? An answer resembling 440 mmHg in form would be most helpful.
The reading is 230 mmHg
